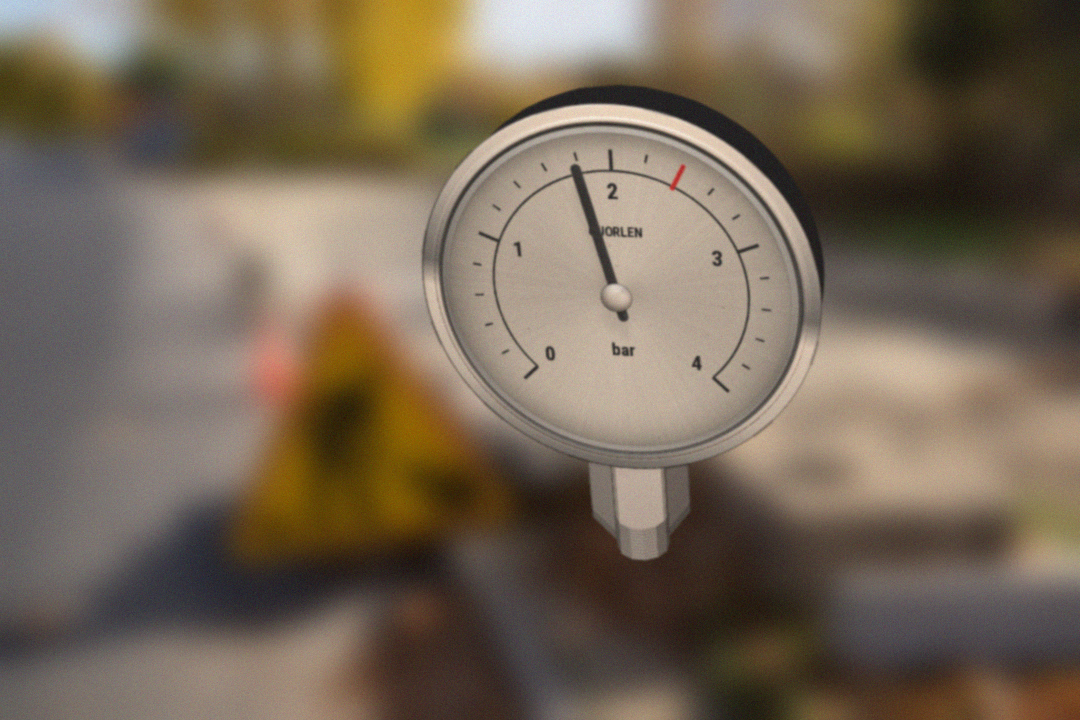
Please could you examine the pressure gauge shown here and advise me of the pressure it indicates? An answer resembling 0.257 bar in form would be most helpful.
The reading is 1.8 bar
